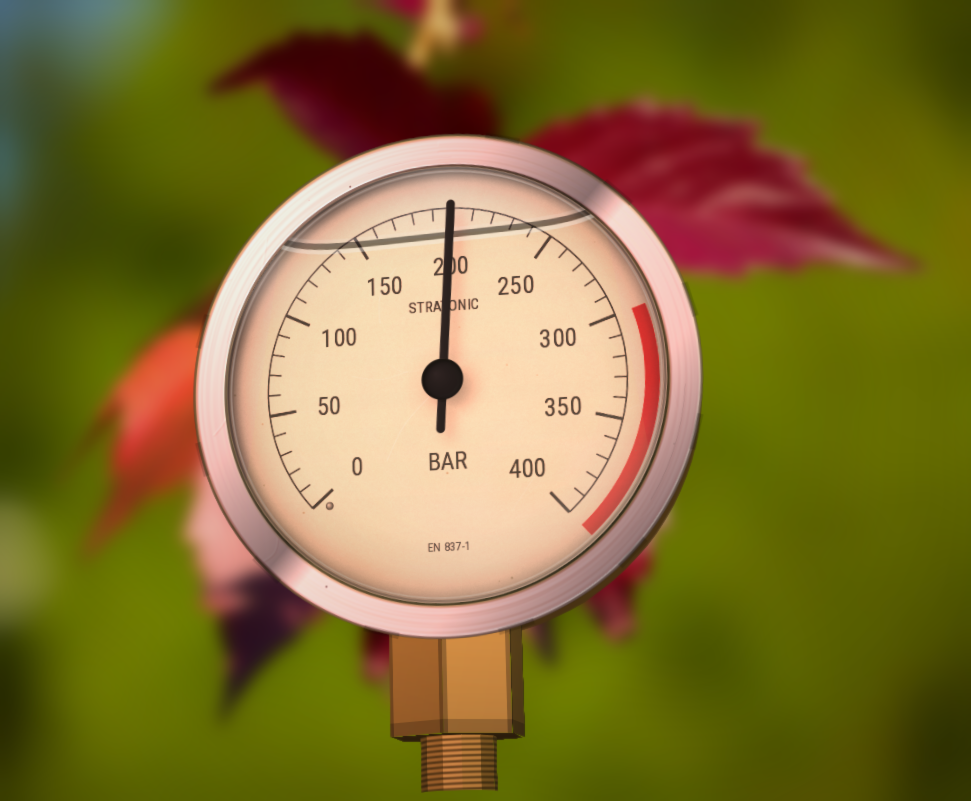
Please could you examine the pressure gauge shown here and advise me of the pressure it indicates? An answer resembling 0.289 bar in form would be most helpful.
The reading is 200 bar
